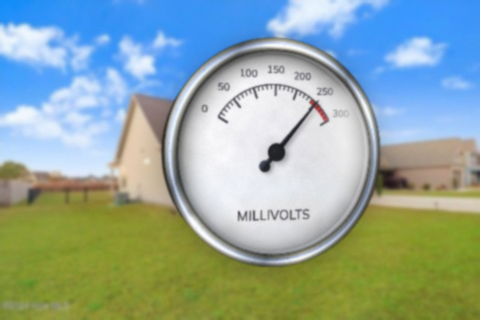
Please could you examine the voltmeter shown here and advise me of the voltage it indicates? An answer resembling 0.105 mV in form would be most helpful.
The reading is 250 mV
